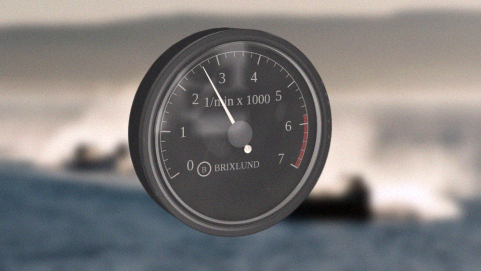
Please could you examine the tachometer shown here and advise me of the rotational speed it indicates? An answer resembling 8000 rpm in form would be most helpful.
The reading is 2600 rpm
